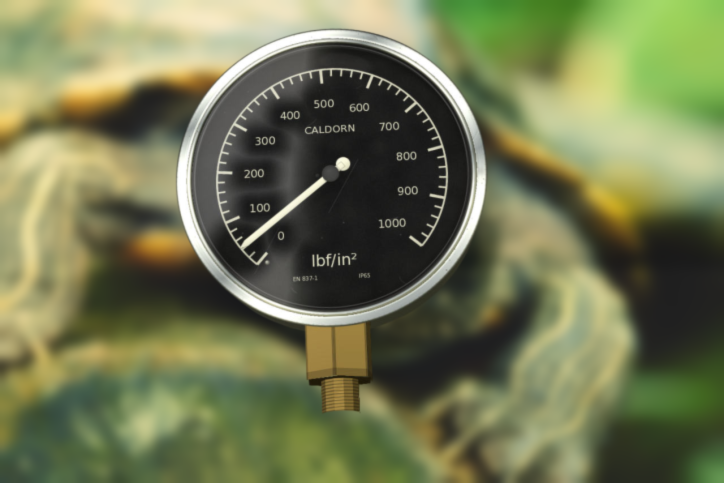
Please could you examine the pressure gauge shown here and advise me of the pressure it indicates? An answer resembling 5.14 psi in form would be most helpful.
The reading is 40 psi
